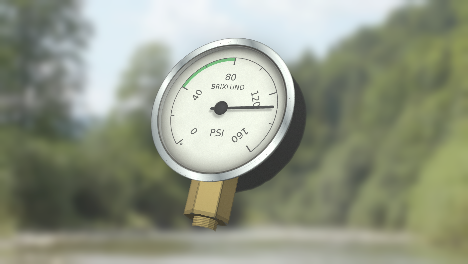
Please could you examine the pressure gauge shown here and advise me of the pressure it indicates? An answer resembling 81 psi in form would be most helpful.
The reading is 130 psi
